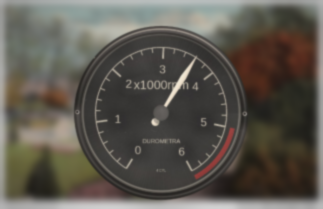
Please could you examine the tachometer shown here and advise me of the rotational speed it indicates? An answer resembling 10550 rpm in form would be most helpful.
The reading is 3600 rpm
